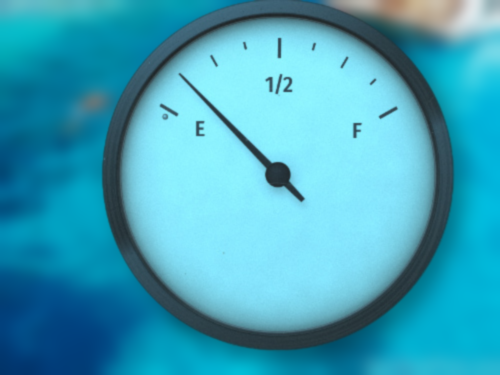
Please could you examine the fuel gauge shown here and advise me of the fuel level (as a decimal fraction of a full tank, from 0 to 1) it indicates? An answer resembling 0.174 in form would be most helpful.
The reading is 0.125
